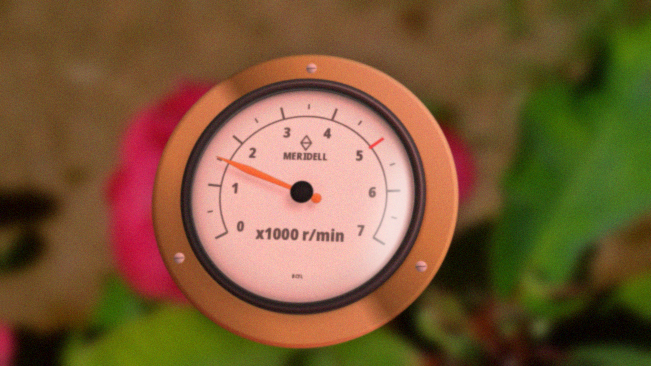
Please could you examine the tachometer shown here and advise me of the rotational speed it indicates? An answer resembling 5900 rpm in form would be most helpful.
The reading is 1500 rpm
